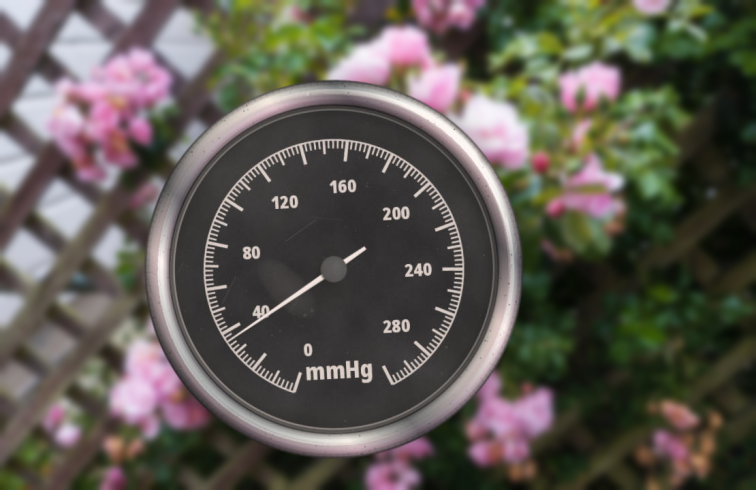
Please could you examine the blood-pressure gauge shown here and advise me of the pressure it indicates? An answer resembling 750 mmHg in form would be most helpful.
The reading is 36 mmHg
